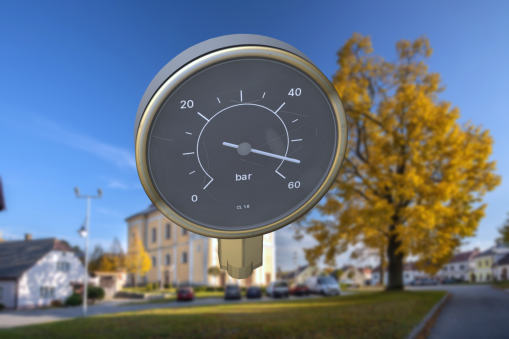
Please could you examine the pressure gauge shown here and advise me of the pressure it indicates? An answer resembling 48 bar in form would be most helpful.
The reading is 55 bar
